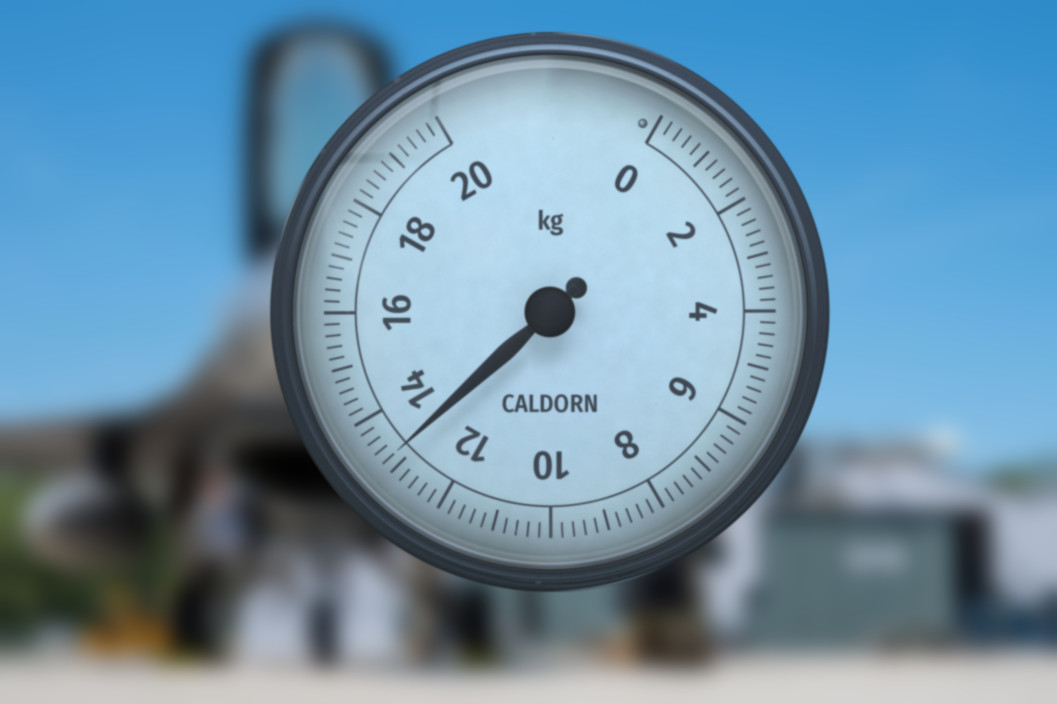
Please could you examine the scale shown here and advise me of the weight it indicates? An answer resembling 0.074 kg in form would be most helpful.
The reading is 13.2 kg
